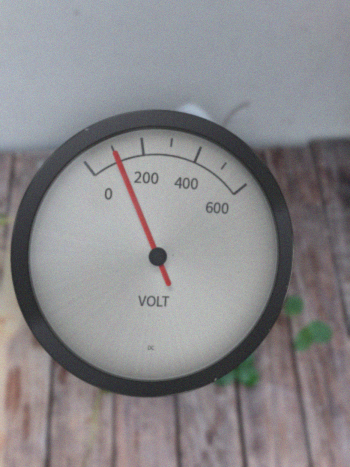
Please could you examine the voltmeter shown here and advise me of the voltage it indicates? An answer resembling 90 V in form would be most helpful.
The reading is 100 V
